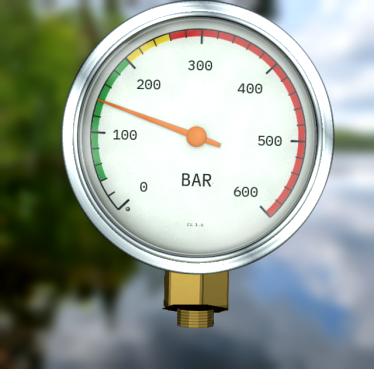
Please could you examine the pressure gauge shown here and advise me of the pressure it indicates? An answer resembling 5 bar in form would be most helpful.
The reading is 140 bar
